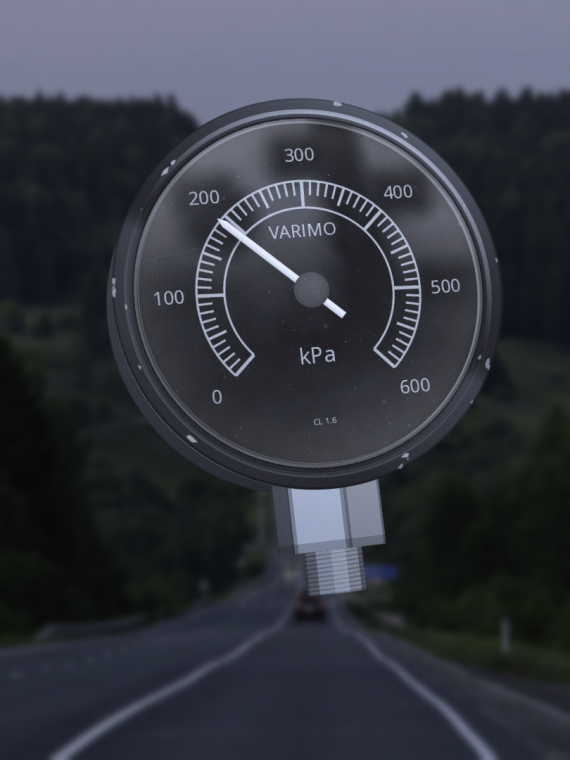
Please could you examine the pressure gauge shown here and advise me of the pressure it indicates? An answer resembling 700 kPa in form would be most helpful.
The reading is 190 kPa
